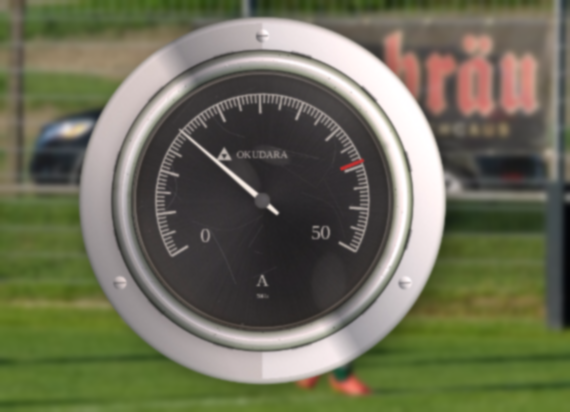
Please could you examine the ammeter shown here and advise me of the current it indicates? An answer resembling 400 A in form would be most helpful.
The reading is 15 A
